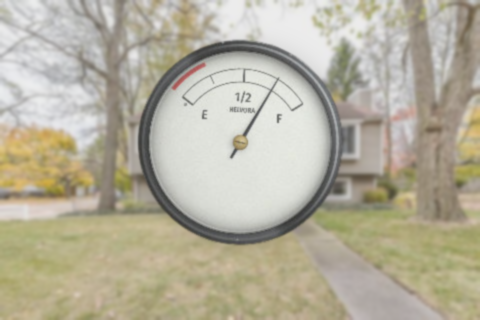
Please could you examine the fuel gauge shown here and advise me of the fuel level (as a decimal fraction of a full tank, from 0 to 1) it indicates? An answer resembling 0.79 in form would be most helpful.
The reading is 0.75
